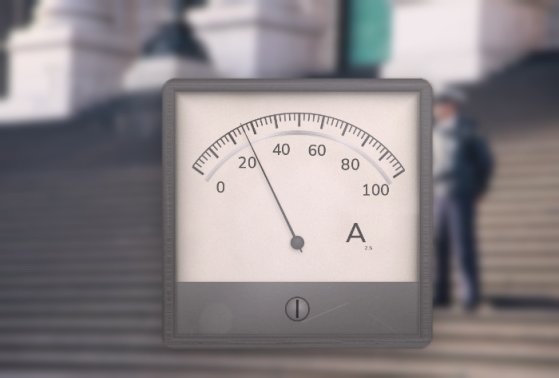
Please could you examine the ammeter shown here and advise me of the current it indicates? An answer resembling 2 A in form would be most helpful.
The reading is 26 A
